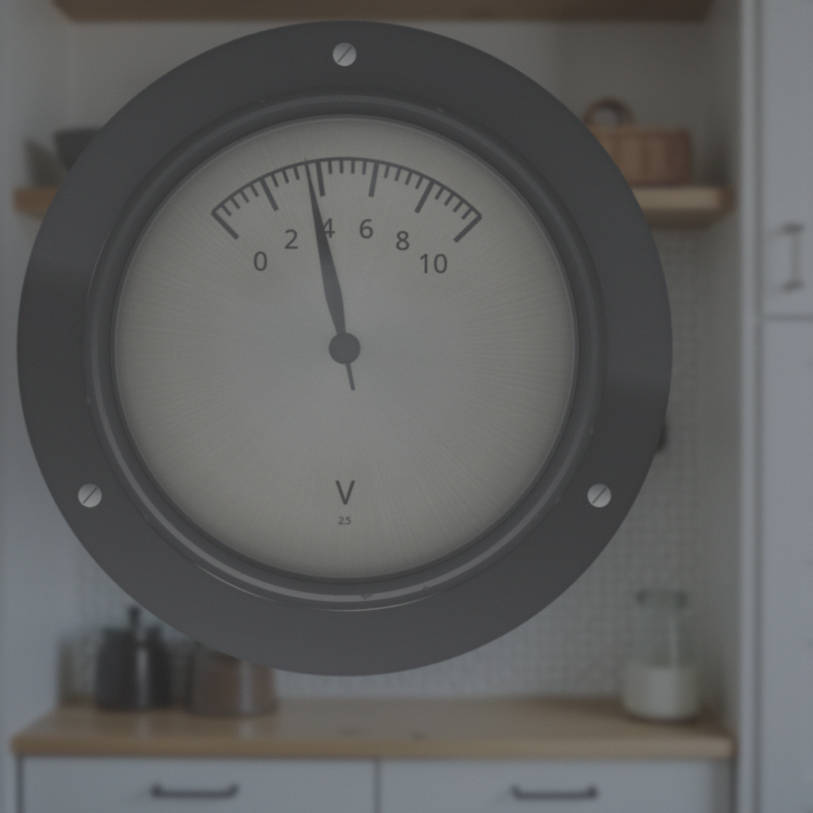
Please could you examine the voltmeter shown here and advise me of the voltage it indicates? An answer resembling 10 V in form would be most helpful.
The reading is 3.6 V
